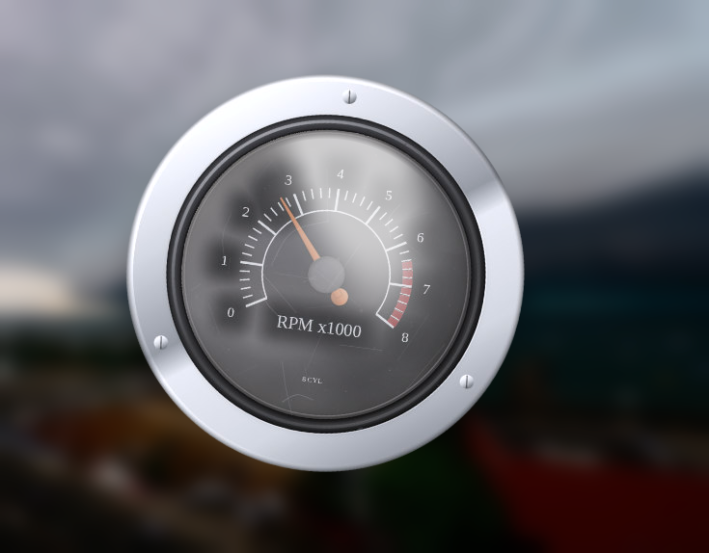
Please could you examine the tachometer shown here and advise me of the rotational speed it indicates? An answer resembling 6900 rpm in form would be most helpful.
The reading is 2700 rpm
